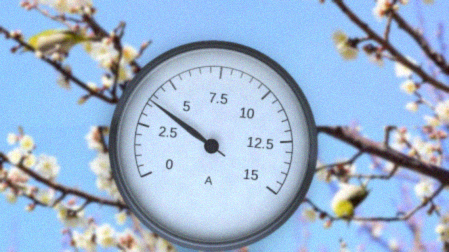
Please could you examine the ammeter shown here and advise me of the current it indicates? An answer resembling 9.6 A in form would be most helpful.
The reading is 3.75 A
